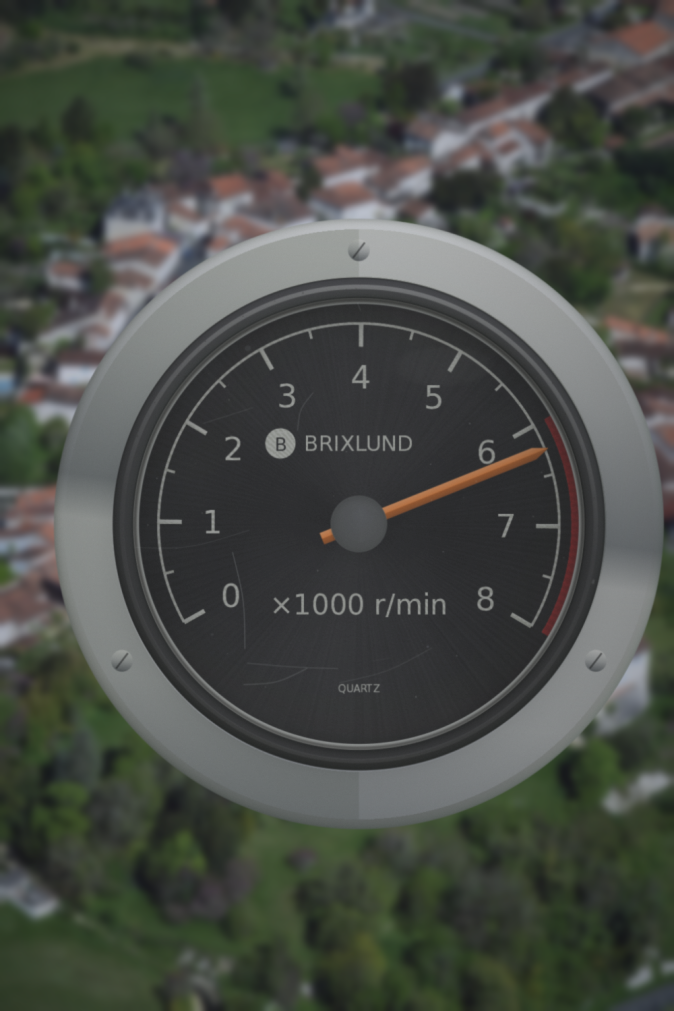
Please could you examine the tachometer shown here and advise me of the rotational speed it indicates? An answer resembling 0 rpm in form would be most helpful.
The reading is 6250 rpm
